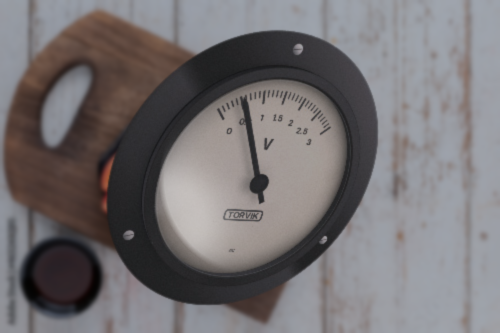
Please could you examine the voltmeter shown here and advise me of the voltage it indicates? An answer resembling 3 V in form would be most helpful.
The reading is 0.5 V
